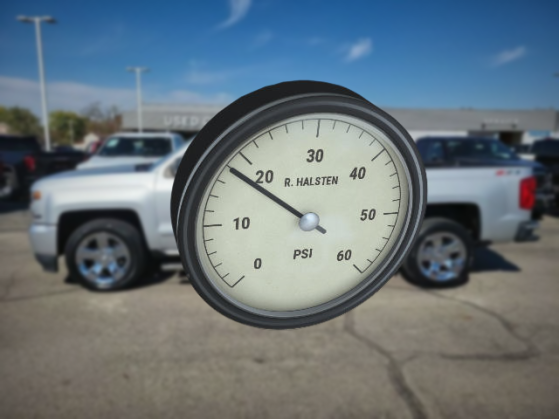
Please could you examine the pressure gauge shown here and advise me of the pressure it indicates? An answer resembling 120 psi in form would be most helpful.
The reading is 18 psi
